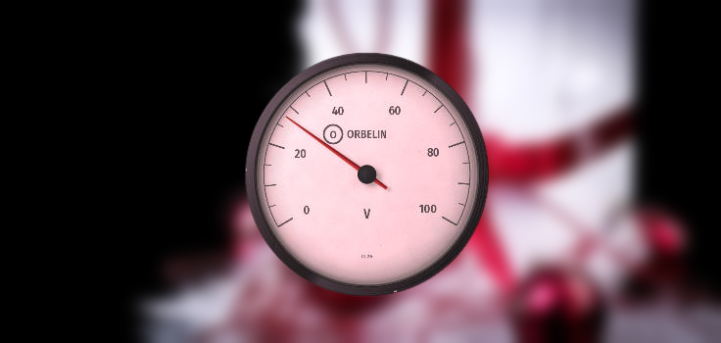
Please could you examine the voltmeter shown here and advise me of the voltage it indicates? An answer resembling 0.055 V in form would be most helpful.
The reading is 27.5 V
